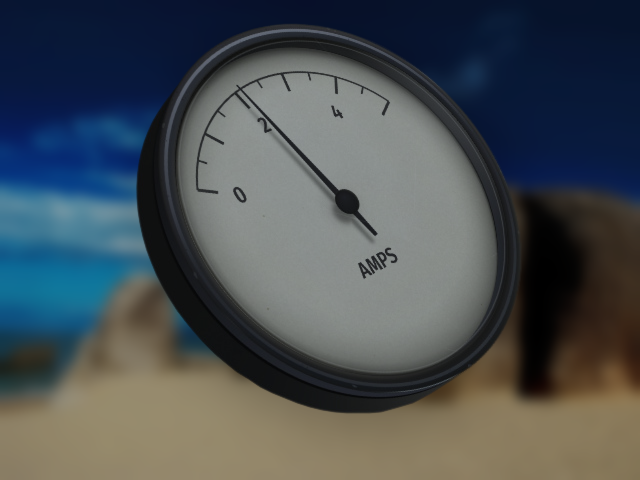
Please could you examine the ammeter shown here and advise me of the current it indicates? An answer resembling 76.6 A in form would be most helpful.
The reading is 2 A
